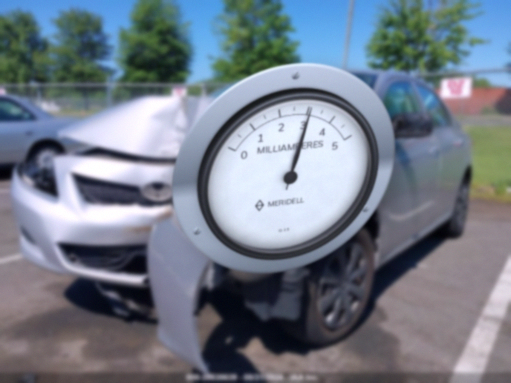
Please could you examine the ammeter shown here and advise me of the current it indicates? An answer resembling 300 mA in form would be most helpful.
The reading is 3 mA
